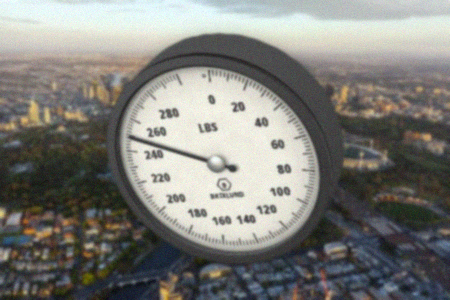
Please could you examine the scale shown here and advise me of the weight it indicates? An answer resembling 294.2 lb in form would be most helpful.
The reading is 250 lb
